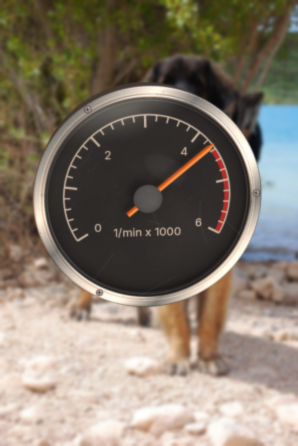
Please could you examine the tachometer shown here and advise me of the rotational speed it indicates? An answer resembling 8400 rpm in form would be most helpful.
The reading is 4300 rpm
